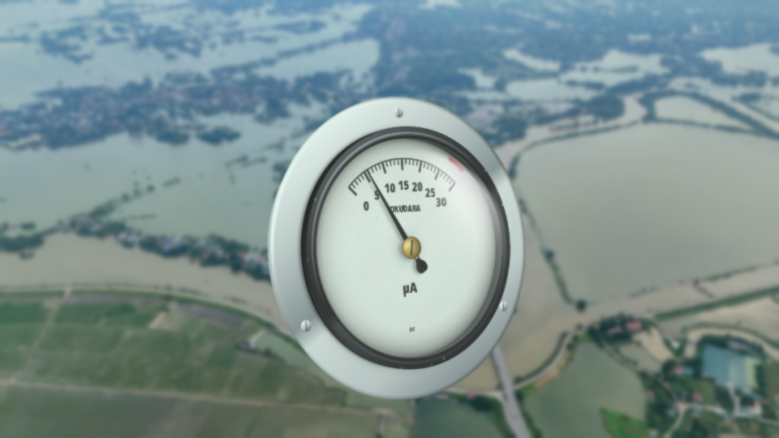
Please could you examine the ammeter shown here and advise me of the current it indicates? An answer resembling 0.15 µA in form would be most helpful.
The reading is 5 µA
